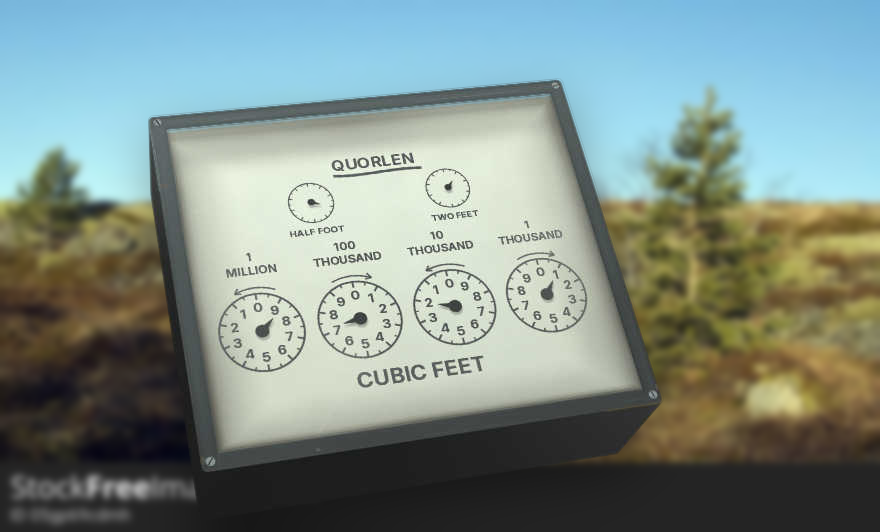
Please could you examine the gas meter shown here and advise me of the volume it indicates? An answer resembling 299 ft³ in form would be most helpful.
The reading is 872100 ft³
